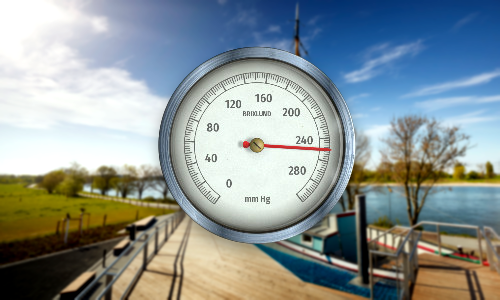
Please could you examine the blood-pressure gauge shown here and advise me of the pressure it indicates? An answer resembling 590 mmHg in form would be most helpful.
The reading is 250 mmHg
